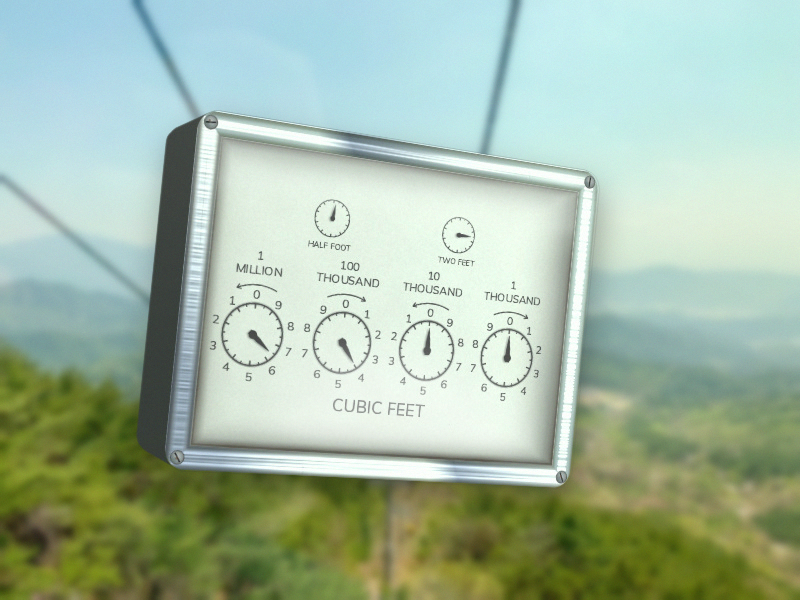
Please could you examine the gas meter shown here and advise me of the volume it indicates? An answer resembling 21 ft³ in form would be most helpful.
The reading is 640000 ft³
